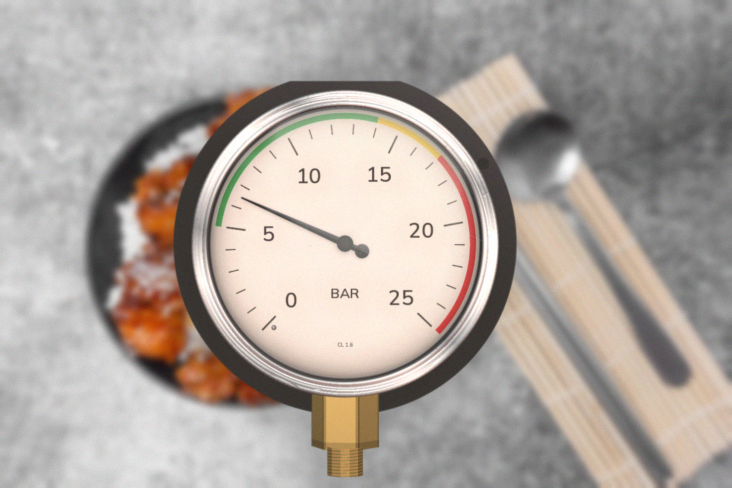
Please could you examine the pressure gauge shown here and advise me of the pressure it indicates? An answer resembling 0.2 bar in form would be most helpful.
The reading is 6.5 bar
